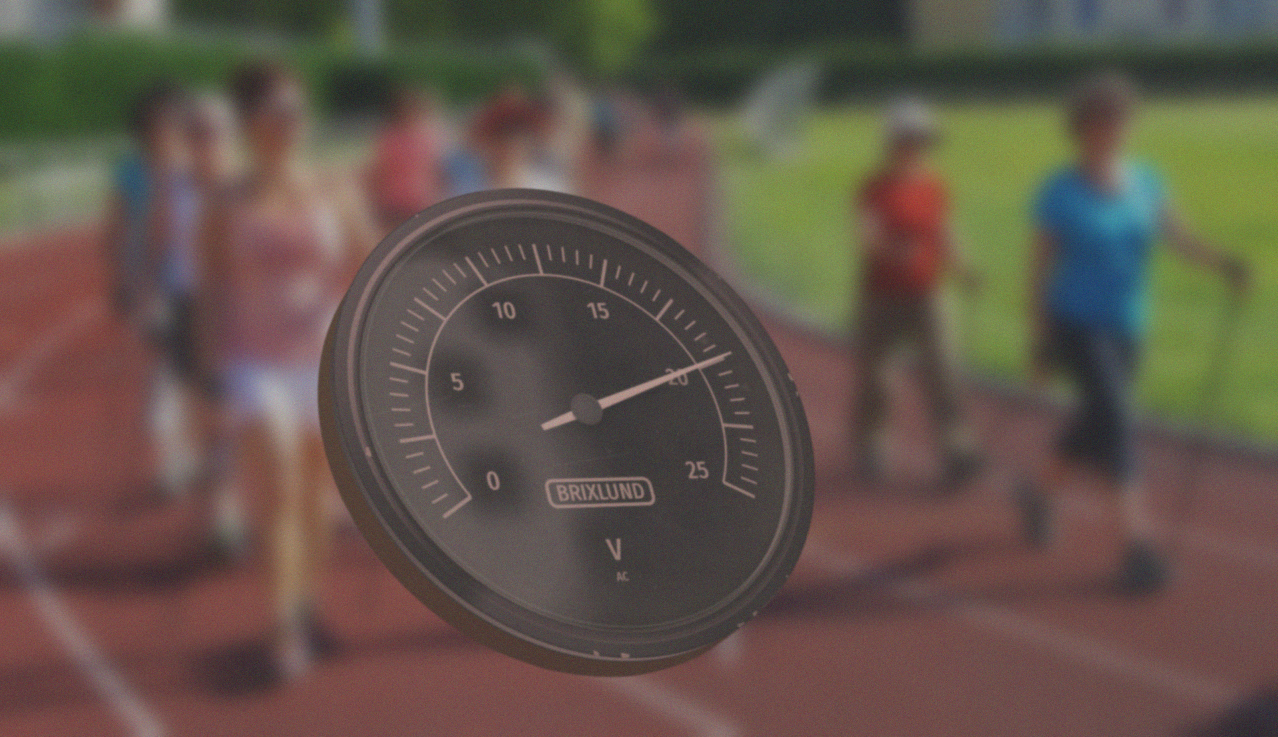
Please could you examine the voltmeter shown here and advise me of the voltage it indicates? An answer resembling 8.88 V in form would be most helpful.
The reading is 20 V
